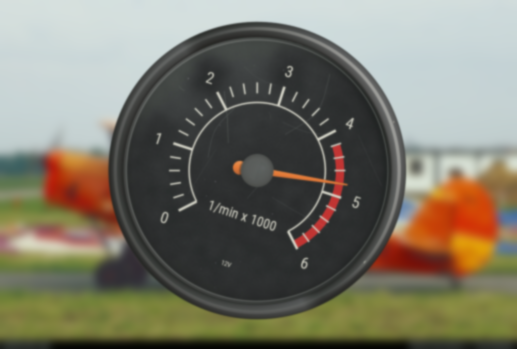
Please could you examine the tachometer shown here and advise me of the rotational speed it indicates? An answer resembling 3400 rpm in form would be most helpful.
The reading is 4800 rpm
